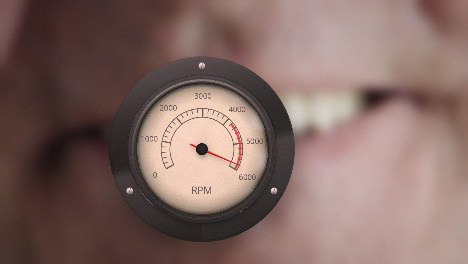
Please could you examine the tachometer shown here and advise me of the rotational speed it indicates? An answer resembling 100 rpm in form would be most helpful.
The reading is 5800 rpm
